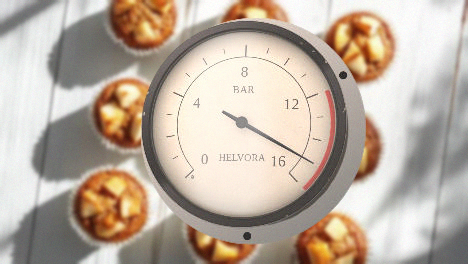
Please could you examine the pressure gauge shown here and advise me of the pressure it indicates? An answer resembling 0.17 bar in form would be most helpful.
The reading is 15 bar
